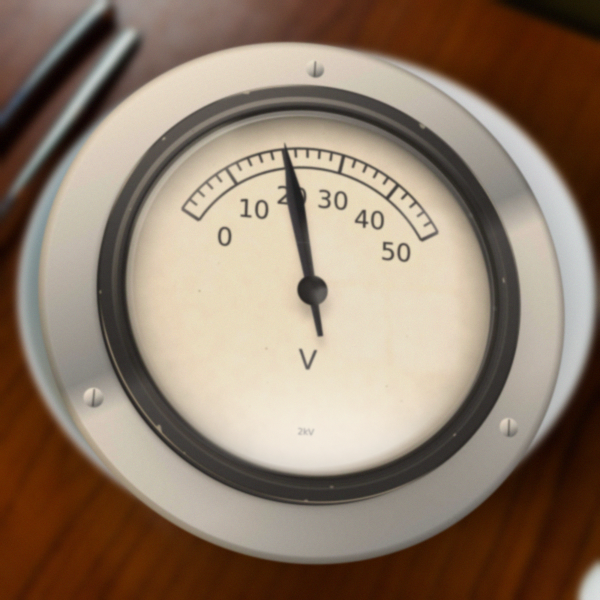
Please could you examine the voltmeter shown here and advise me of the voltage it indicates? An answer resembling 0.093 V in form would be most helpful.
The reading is 20 V
